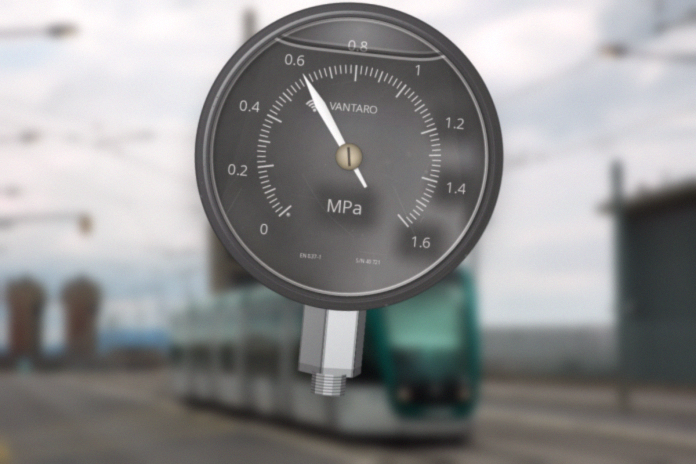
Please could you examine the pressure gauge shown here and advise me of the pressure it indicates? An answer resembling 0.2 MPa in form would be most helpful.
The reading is 0.6 MPa
